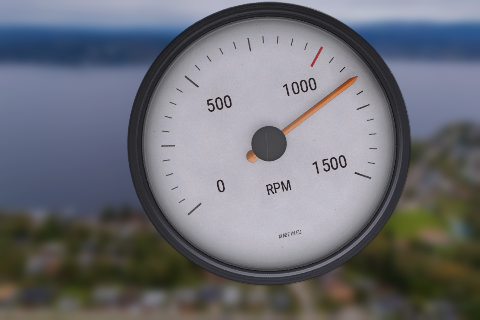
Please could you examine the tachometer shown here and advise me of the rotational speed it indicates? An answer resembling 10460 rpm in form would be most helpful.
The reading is 1150 rpm
